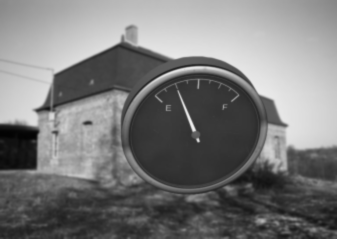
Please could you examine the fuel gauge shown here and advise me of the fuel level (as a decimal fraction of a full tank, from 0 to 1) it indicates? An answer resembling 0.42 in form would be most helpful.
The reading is 0.25
